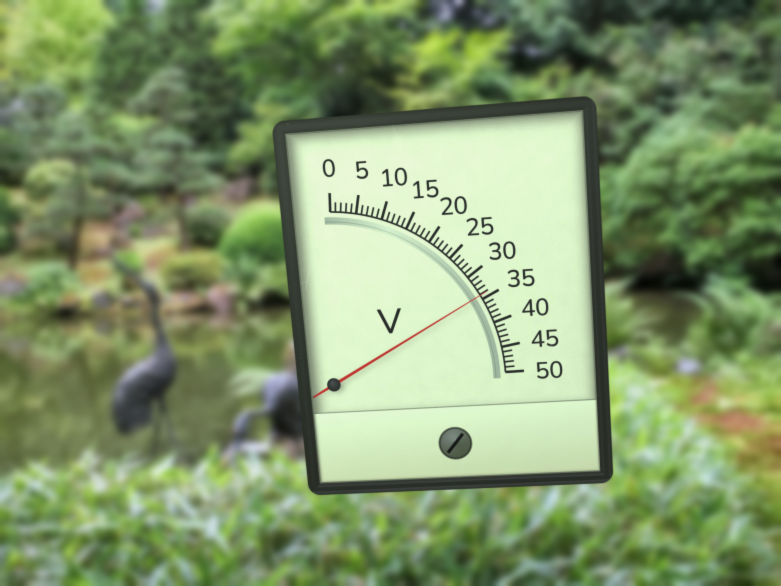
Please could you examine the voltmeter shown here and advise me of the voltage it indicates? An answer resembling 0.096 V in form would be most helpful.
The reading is 34 V
